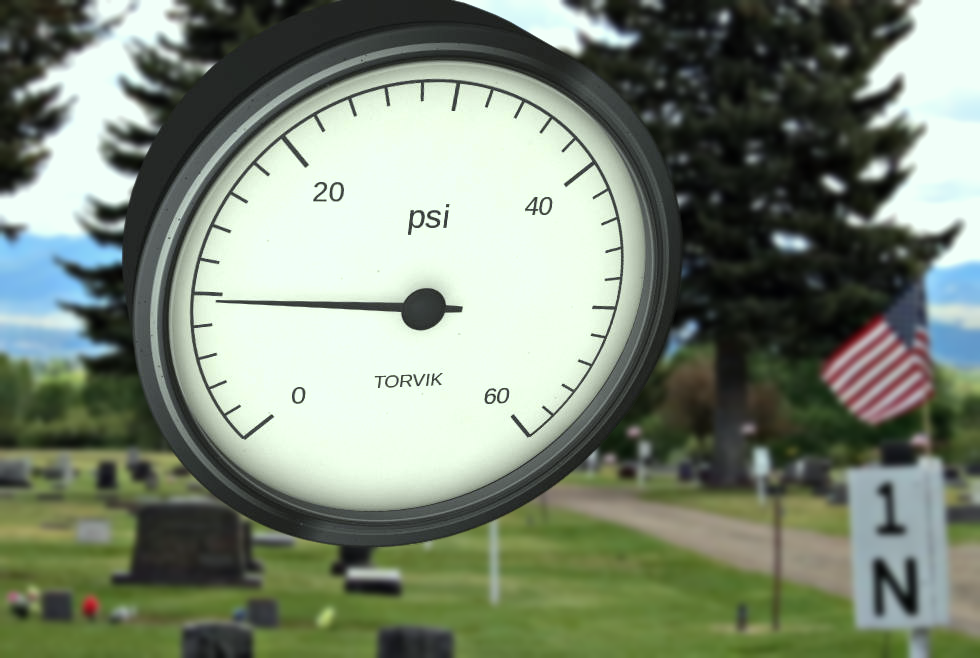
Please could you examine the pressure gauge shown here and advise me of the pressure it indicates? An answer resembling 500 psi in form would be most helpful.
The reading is 10 psi
